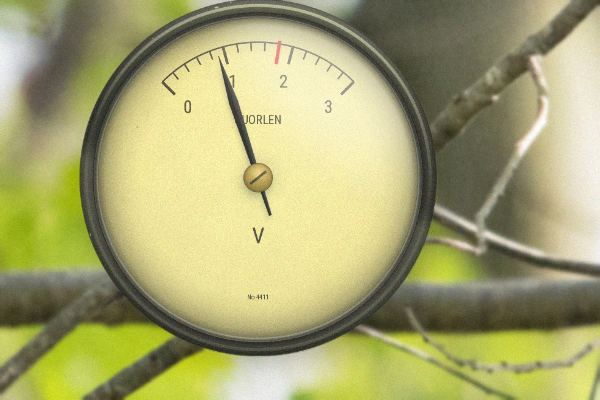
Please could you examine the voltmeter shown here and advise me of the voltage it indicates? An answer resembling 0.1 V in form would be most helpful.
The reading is 0.9 V
